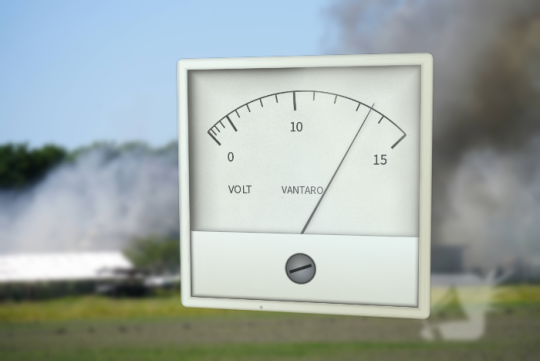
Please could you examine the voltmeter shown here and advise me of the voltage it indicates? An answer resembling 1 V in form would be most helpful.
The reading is 13.5 V
